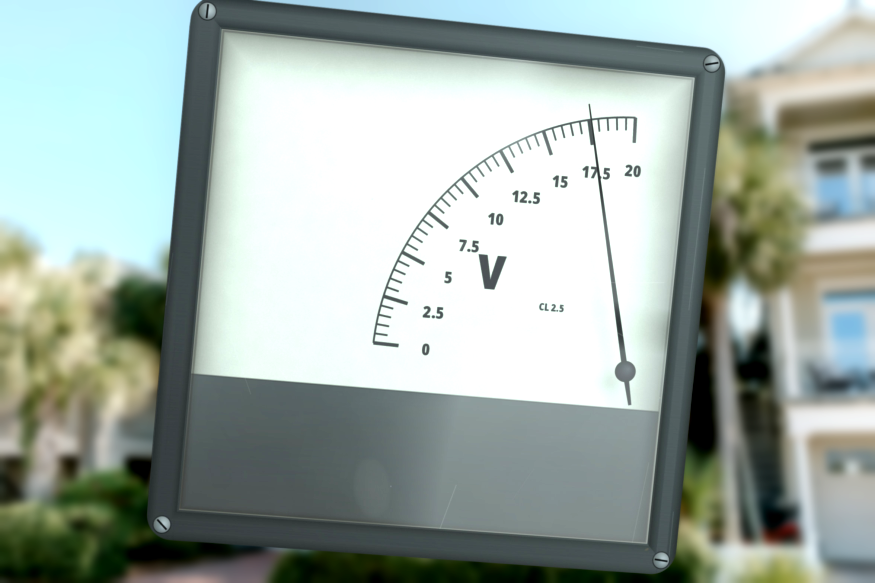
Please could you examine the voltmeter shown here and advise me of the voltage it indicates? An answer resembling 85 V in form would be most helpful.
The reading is 17.5 V
